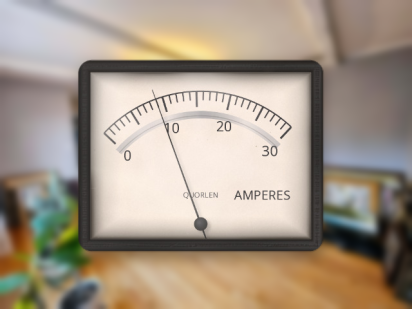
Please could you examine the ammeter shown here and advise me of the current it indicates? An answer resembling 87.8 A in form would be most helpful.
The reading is 9 A
